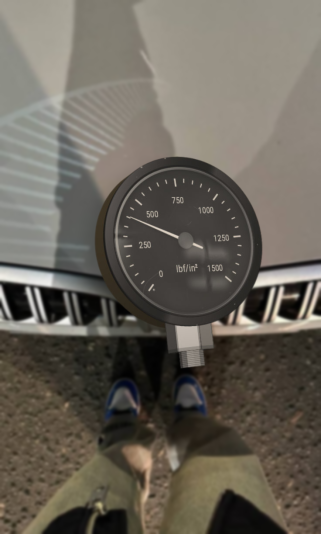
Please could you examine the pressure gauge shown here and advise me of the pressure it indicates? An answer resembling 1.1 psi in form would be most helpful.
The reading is 400 psi
